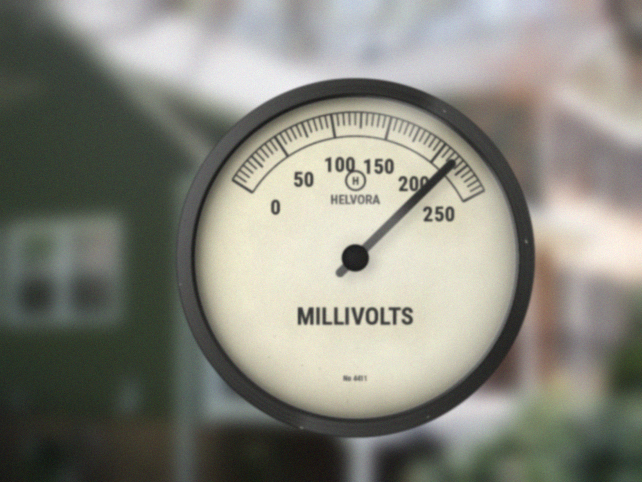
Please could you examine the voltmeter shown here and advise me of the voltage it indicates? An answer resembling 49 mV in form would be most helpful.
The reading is 215 mV
